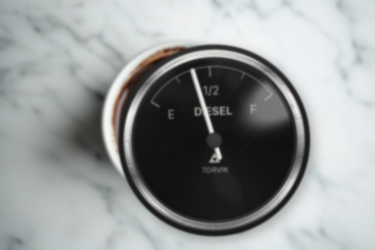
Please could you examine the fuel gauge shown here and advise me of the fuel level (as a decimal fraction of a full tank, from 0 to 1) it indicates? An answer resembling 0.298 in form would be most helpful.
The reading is 0.375
